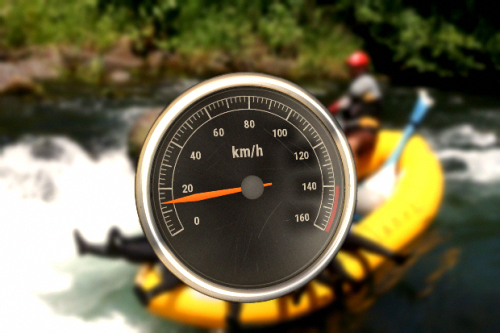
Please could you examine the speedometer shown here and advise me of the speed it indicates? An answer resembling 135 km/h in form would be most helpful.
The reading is 14 km/h
